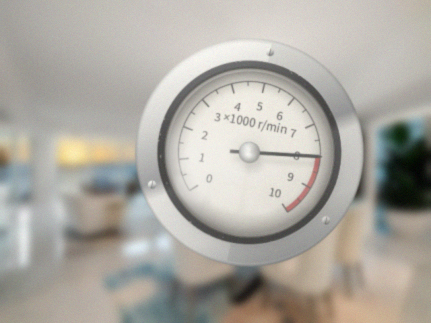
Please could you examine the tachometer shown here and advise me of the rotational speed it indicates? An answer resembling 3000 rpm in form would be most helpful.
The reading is 8000 rpm
